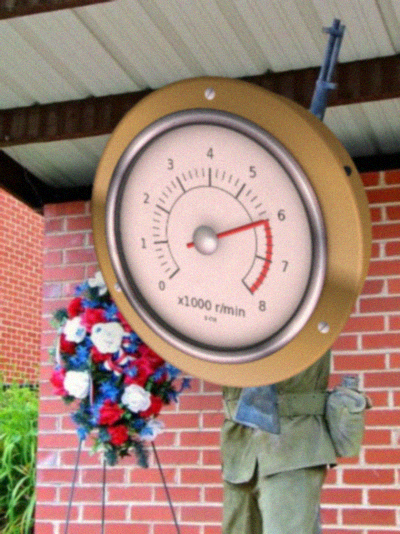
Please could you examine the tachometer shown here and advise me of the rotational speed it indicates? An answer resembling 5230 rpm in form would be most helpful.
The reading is 6000 rpm
